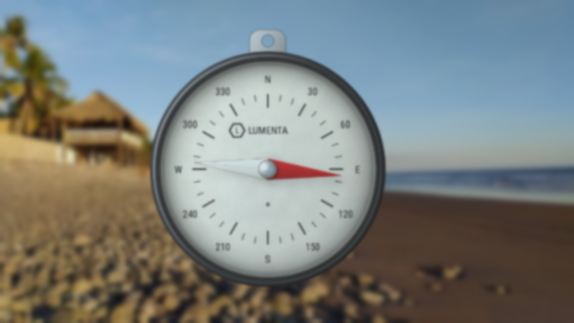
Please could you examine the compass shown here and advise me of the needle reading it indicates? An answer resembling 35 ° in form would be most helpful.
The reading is 95 °
